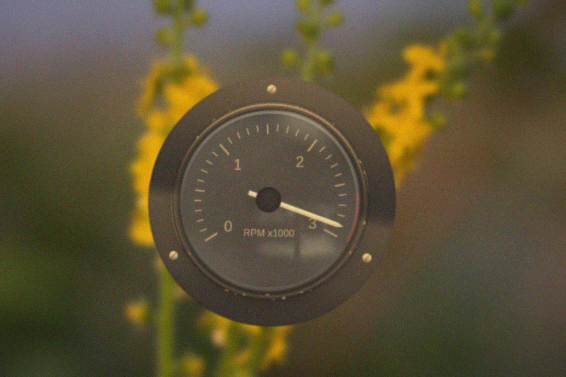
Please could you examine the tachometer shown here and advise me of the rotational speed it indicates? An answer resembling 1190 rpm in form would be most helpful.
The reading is 2900 rpm
